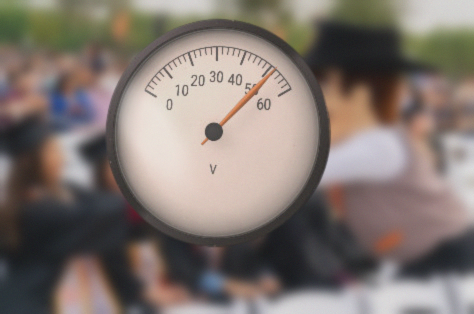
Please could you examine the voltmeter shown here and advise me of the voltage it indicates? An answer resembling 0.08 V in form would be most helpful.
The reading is 52 V
